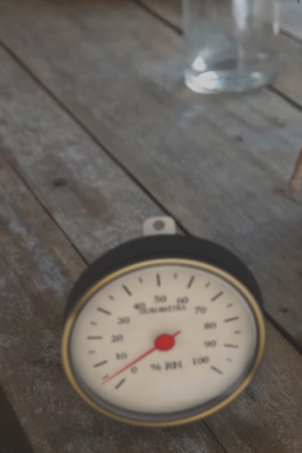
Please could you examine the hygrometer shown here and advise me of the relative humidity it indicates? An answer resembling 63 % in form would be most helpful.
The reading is 5 %
